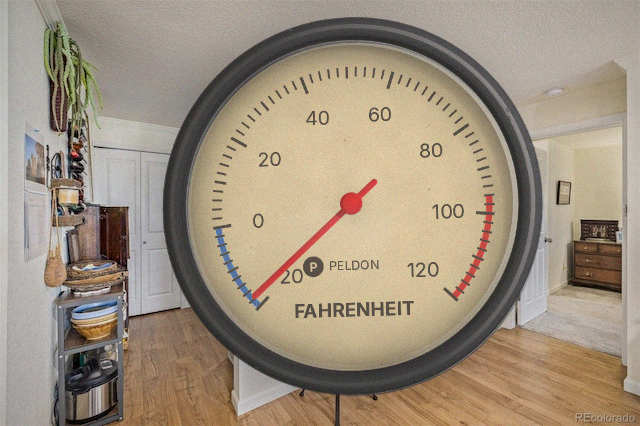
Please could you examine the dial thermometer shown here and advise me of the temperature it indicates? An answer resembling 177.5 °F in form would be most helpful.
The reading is -18 °F
